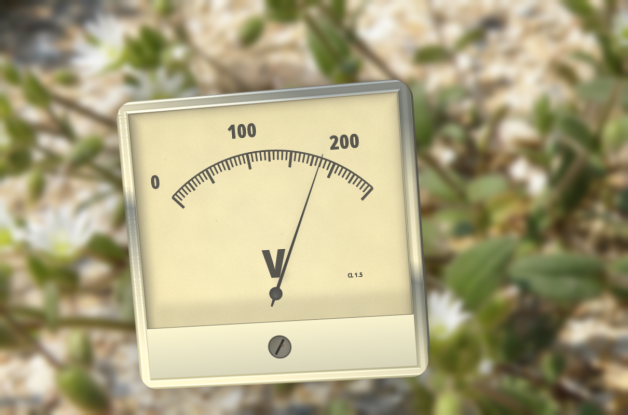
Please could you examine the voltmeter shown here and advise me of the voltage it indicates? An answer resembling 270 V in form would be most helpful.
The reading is 185 V
